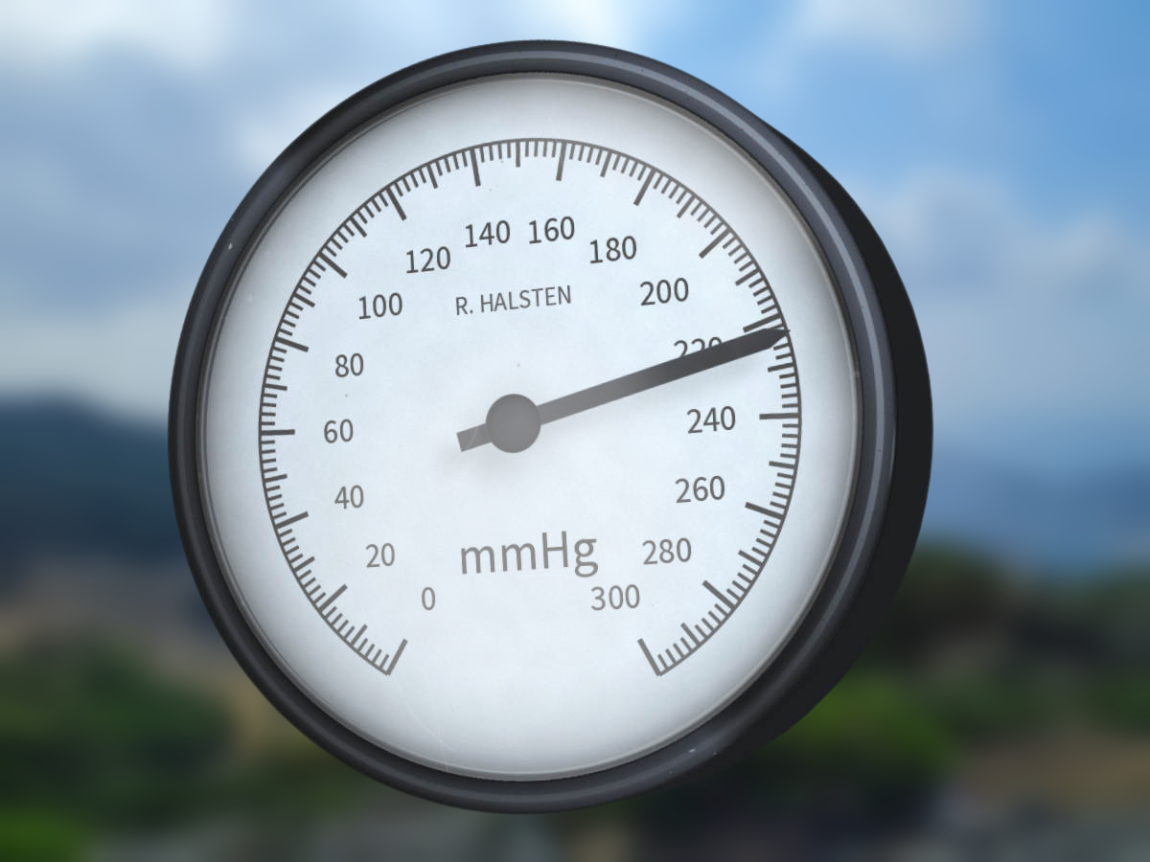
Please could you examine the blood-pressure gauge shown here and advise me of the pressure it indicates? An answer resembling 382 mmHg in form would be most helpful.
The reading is 224 mmHg
